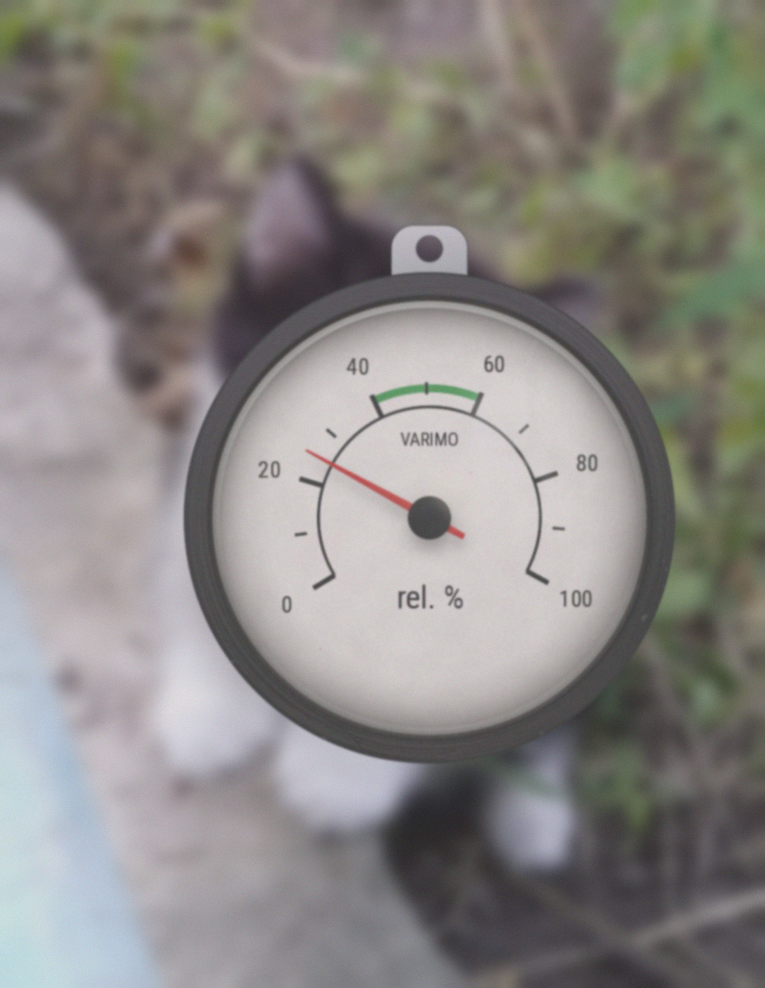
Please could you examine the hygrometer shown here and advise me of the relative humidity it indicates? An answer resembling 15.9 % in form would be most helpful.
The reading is 25 %
